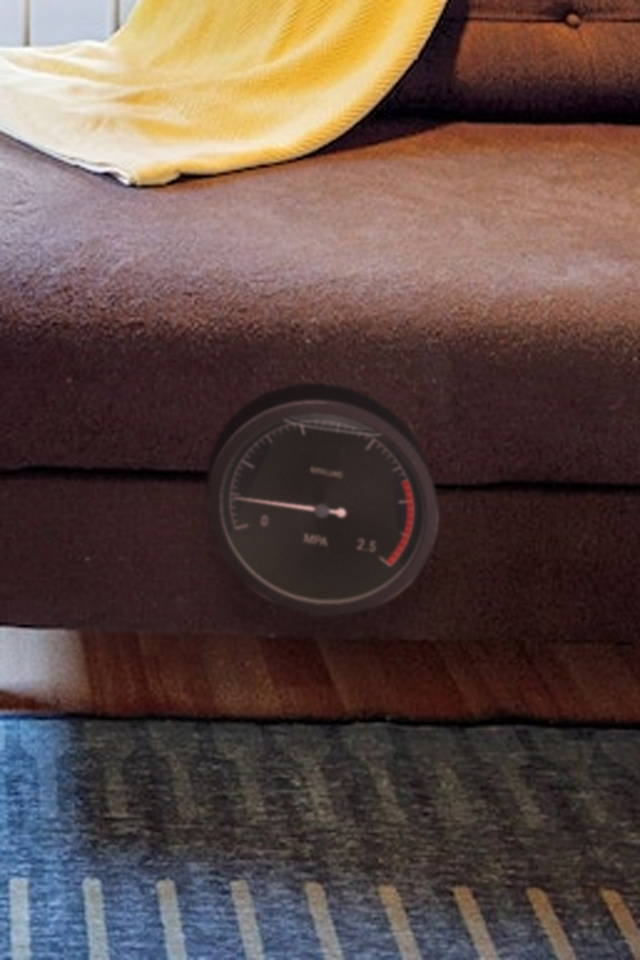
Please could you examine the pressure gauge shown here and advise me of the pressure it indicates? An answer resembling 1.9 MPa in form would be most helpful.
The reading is 0.25 MPa
